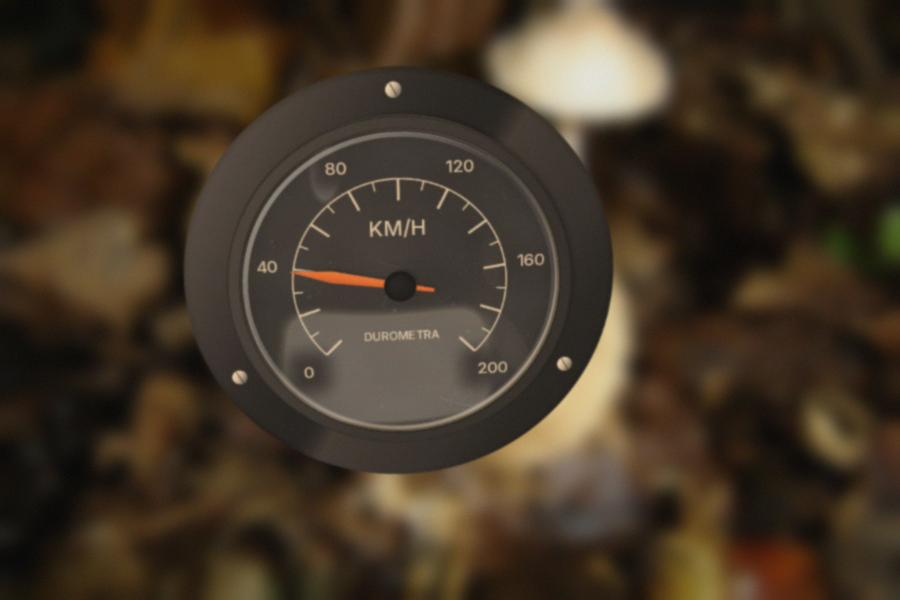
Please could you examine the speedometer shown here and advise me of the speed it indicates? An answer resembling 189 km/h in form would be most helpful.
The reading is 40 km/h
